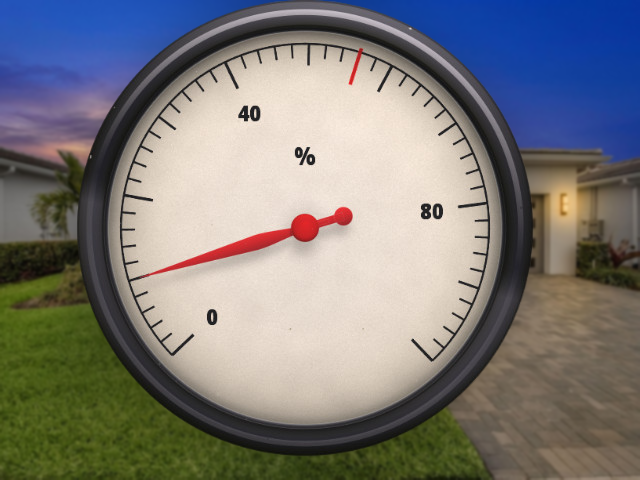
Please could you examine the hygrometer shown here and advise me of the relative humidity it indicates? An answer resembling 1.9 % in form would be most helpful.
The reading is 10 %
